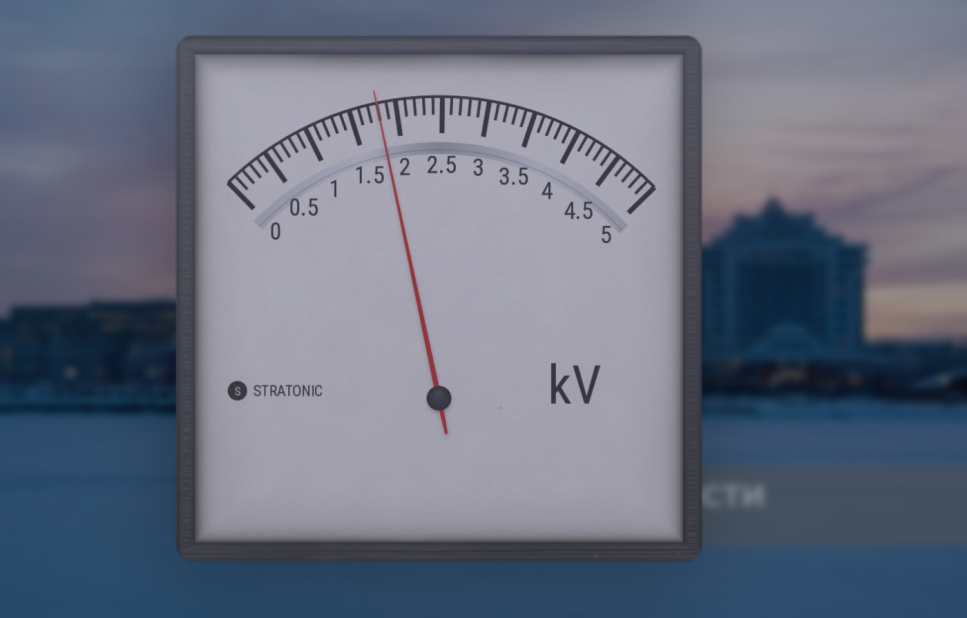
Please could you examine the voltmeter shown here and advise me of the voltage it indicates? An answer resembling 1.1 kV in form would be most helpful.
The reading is 1.8 kV
